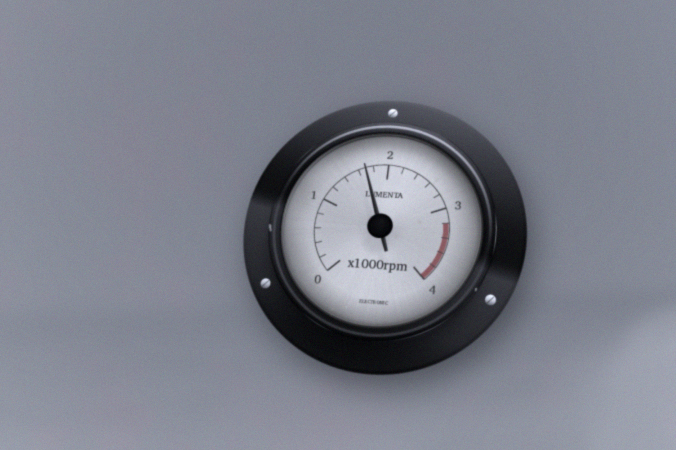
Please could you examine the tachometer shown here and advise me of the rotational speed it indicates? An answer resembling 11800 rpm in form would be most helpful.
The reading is 1700 rpm
